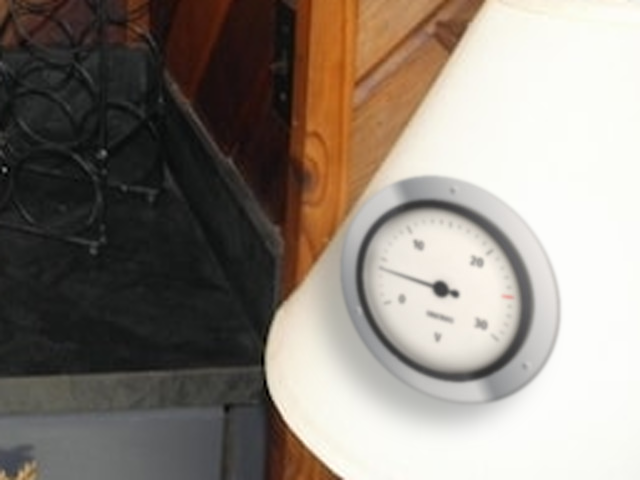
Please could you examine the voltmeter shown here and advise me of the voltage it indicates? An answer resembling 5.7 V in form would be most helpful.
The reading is 4 V
